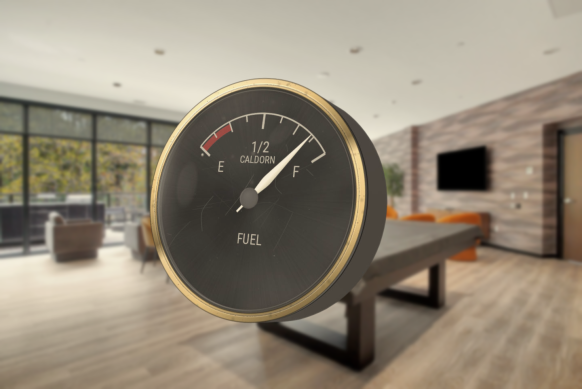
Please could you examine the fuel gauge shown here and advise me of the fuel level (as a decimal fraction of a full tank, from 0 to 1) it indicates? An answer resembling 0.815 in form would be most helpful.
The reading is 0.875
